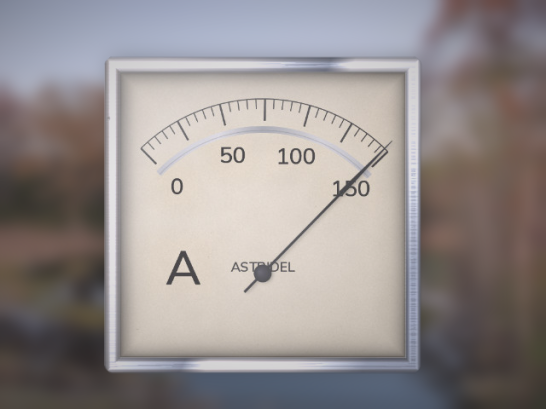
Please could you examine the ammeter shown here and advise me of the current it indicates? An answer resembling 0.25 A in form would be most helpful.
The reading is 147.5 A
